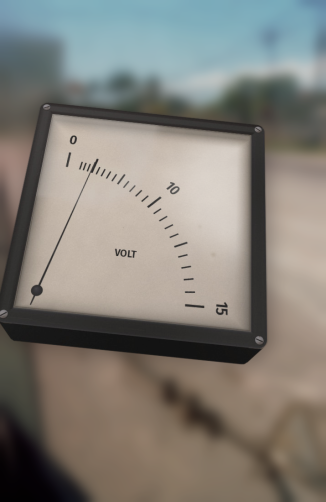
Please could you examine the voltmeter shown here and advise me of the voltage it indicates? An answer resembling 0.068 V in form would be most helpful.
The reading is 5 V
